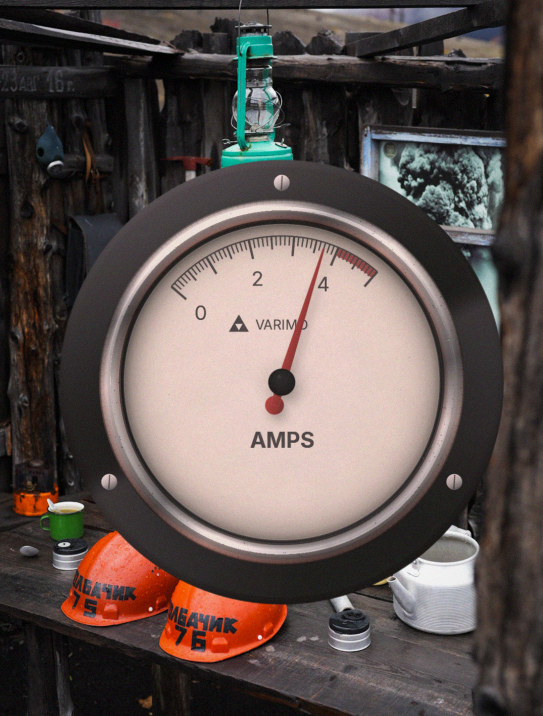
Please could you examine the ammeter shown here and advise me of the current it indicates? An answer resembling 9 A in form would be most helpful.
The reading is 3.7 A
